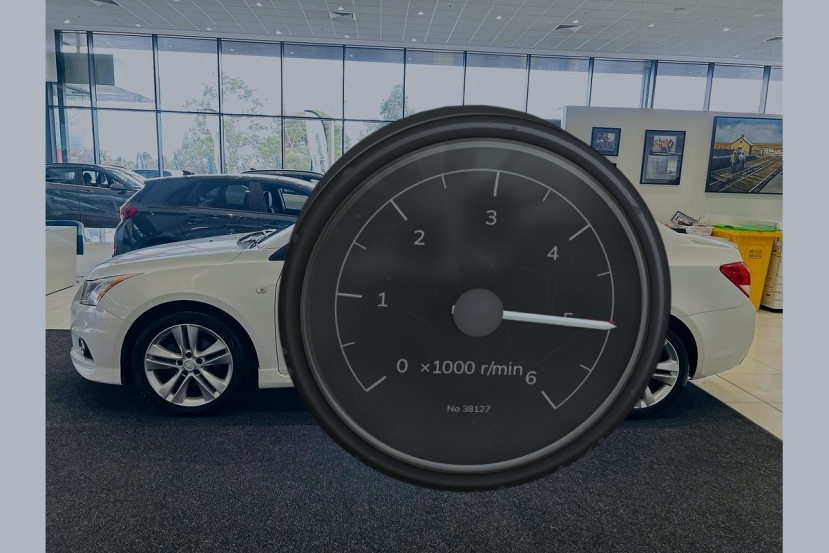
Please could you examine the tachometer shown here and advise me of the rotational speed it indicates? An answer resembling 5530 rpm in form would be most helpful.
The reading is 5000 rpm
